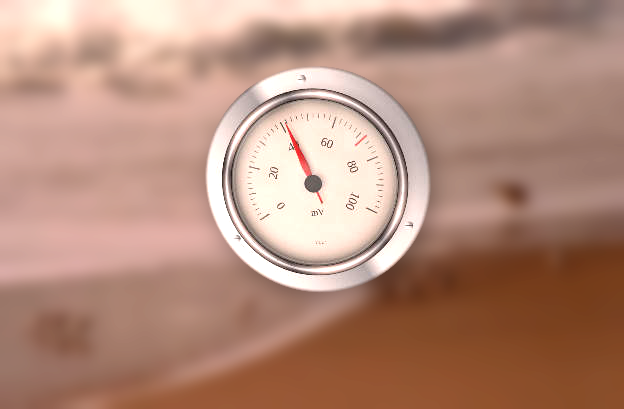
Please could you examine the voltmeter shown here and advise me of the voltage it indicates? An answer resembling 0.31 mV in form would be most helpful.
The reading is 42 mV
